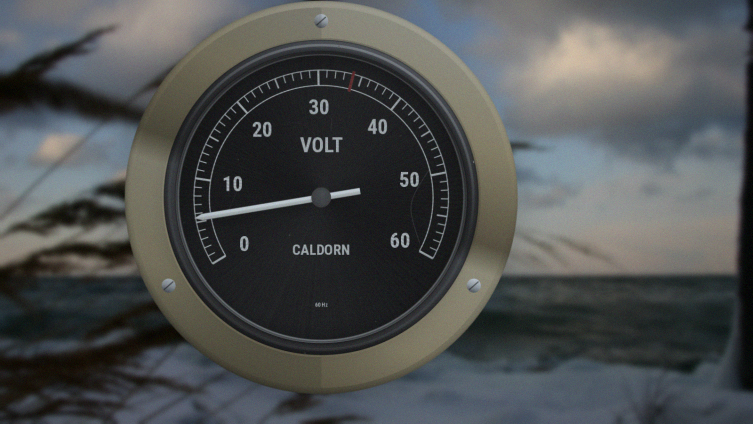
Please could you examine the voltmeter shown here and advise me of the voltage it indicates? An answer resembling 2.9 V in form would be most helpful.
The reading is 5.5 V
